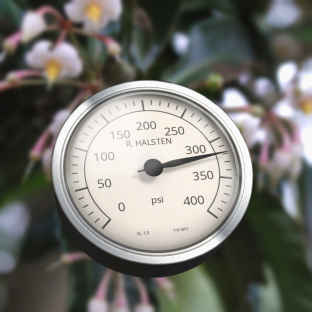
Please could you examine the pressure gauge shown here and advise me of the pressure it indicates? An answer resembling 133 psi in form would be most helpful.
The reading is 320 psi
